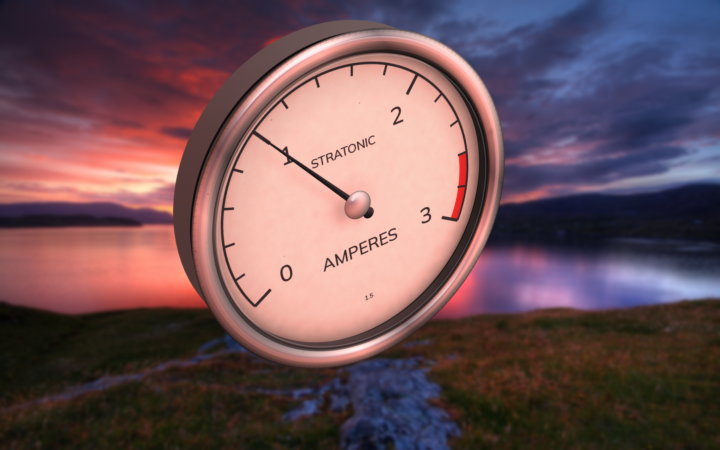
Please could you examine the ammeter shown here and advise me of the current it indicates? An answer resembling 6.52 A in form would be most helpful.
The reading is 1 A
